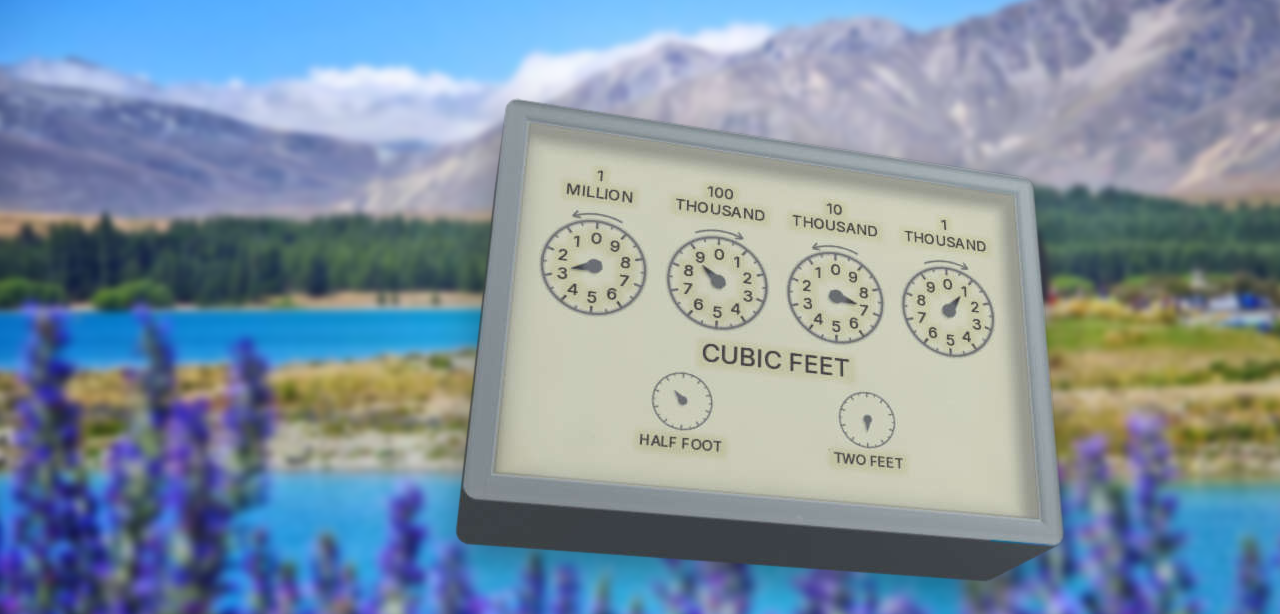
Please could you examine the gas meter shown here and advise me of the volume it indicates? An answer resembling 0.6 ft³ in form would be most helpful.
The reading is 287100 ft³
